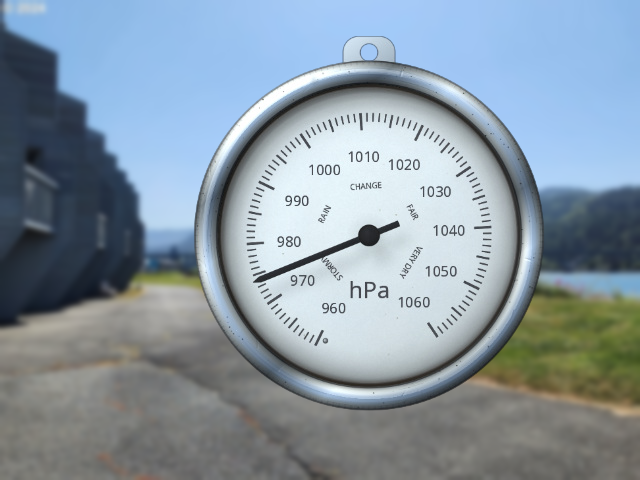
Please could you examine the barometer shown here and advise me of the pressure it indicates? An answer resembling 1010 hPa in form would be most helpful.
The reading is 974 hPa
